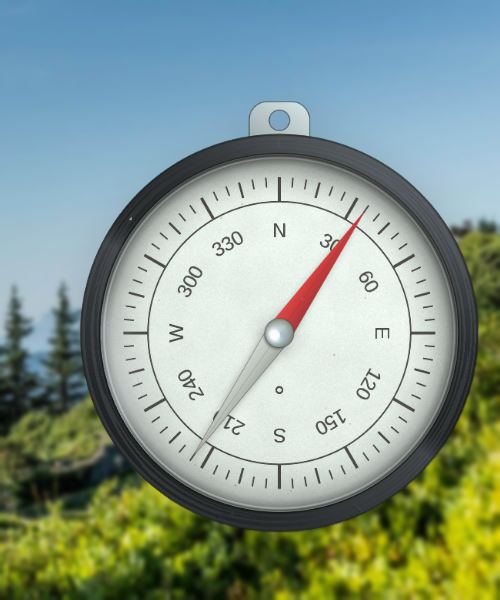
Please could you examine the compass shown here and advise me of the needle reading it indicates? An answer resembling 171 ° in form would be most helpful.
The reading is 35 °
